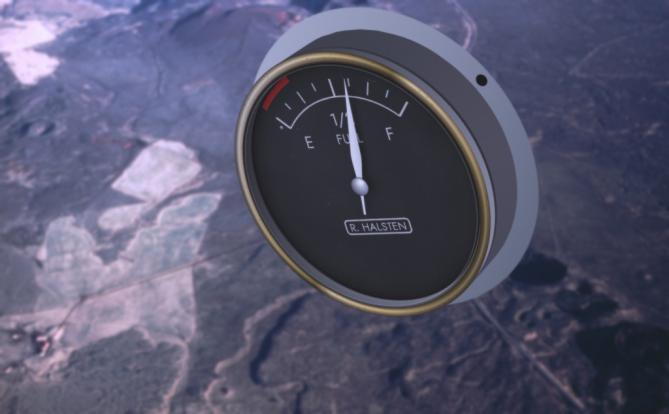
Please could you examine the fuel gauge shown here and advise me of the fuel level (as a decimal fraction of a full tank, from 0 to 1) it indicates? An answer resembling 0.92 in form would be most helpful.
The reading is 0.625
